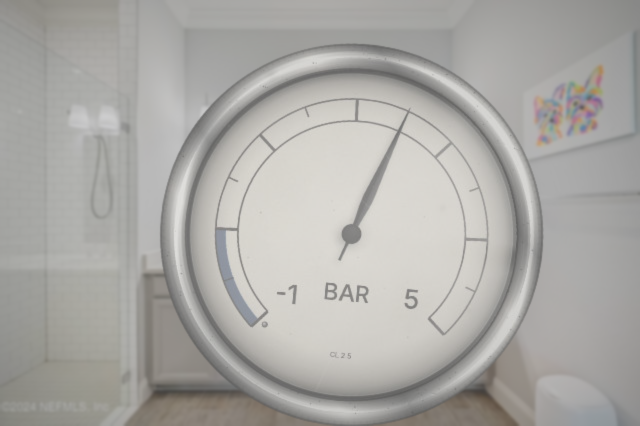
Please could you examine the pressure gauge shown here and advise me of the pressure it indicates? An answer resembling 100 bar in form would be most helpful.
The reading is 2.5 bar
